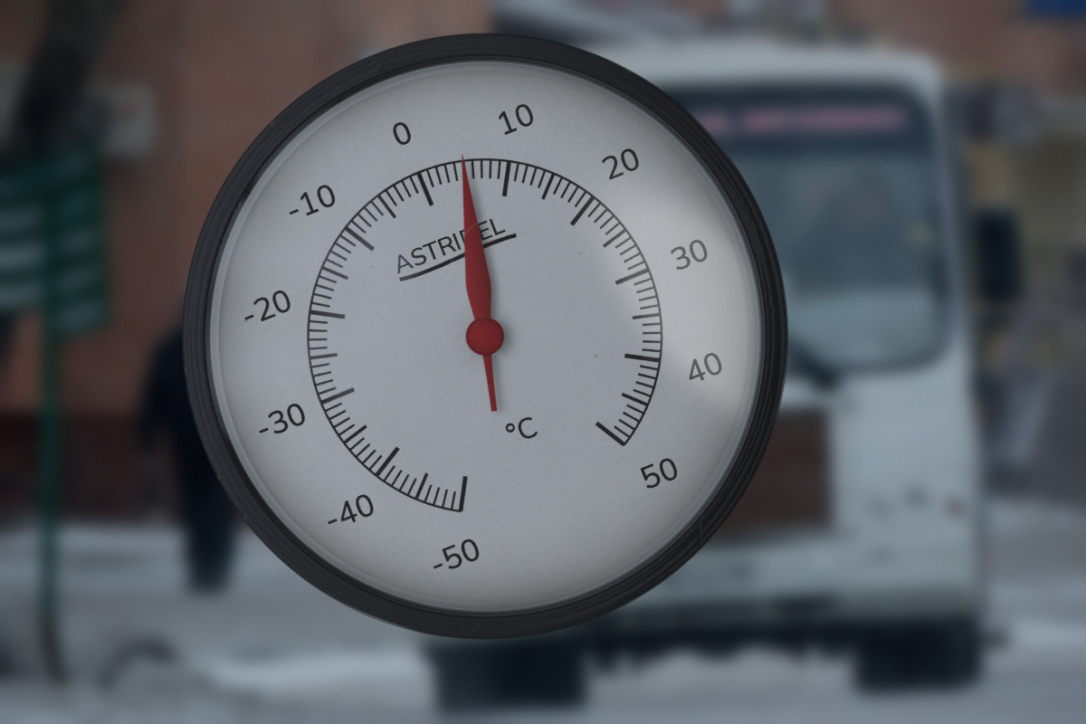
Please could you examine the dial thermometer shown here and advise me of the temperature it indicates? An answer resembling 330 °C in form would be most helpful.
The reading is 5 °C
